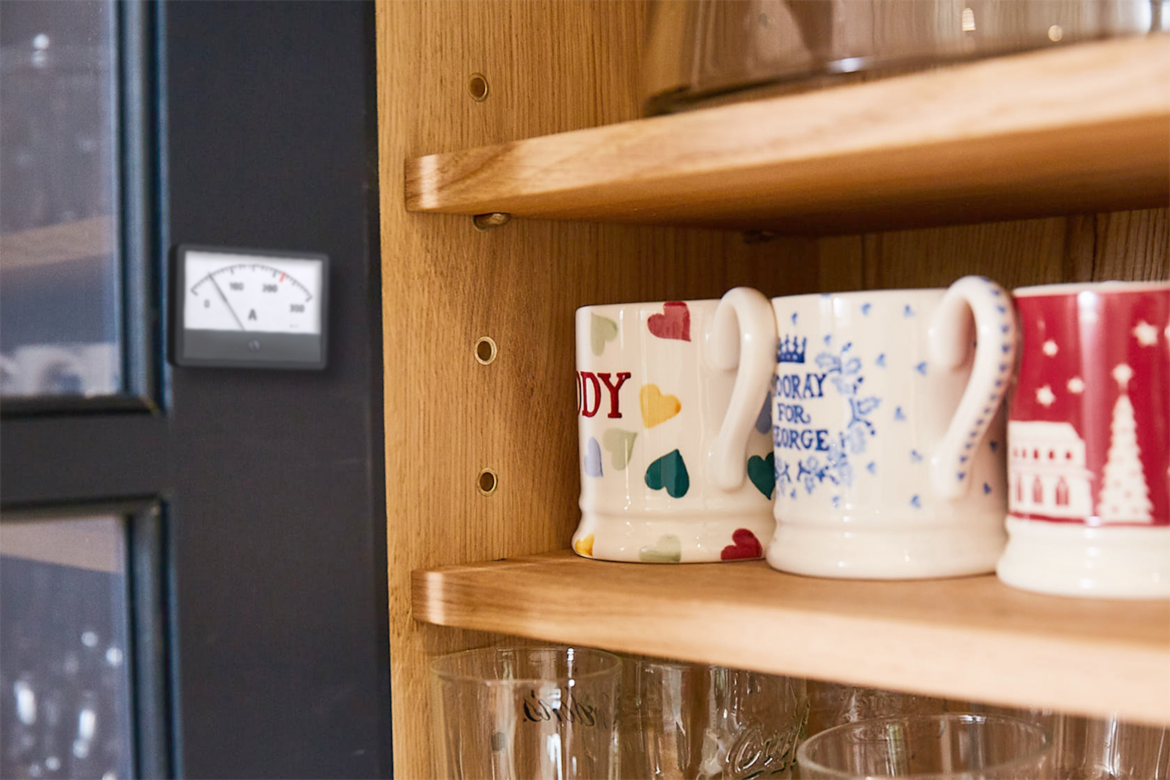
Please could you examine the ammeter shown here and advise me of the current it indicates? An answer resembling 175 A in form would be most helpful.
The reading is 50 A
